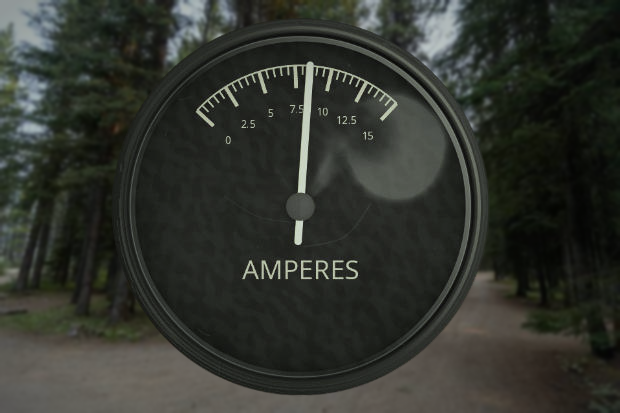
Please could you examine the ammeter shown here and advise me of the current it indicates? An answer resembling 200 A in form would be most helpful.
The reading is 8.5 A
